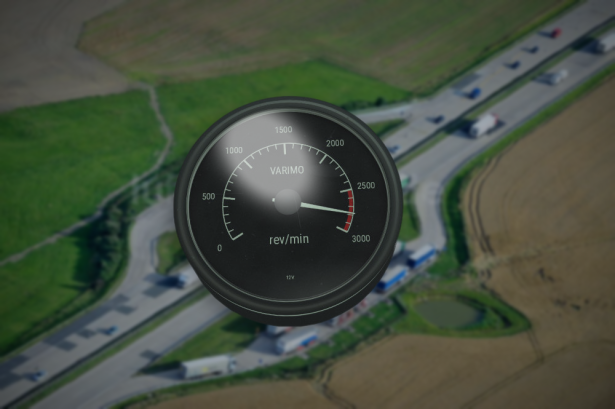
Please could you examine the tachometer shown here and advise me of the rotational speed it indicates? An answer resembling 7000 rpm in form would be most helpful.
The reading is 2800 rpm
